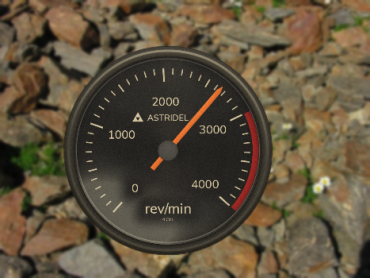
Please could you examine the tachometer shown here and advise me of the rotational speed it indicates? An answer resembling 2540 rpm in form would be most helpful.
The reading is 2650 rpm
